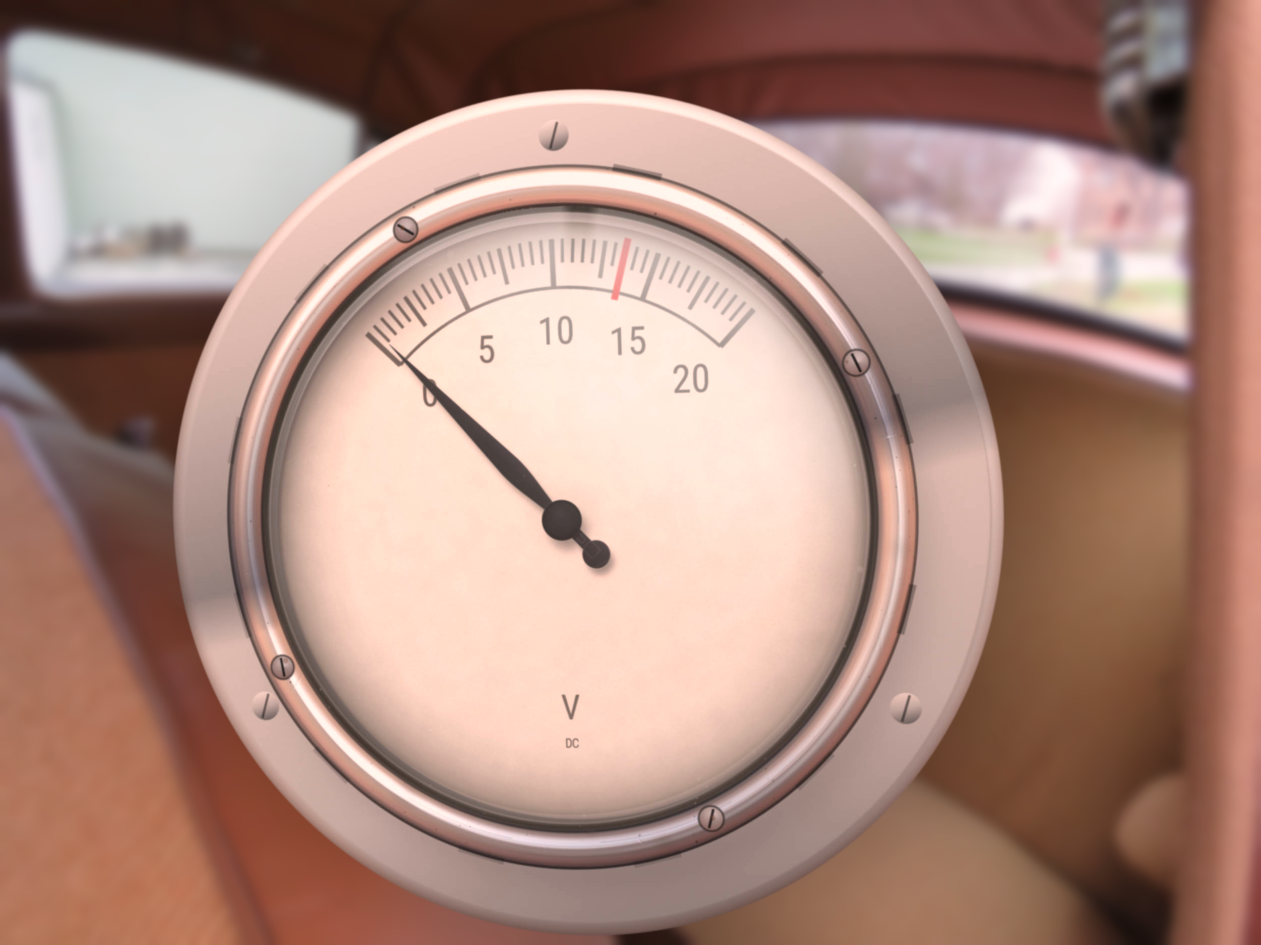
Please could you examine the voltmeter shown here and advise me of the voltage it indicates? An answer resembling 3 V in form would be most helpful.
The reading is 0.5 V
